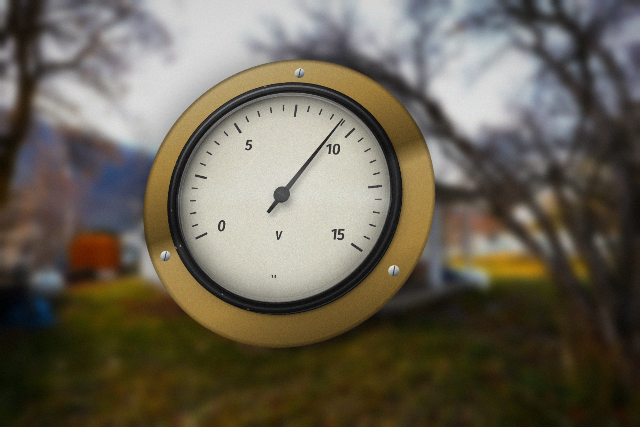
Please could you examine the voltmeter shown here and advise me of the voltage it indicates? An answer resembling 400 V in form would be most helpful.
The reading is 9.5 V
